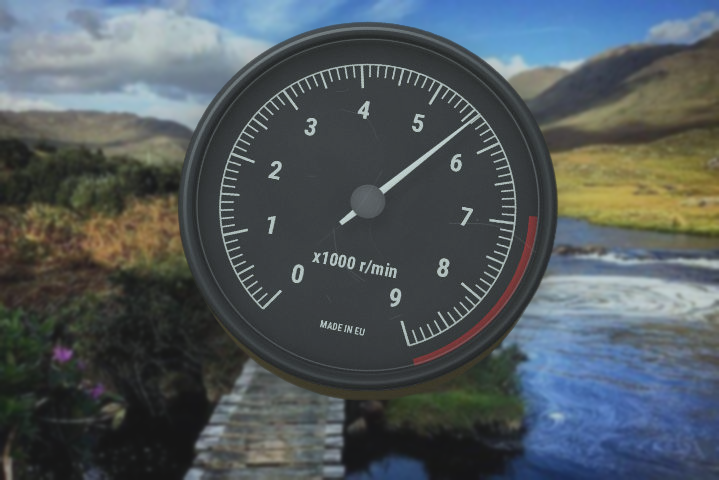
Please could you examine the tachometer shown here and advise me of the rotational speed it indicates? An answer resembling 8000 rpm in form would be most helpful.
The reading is 5600 rpm
